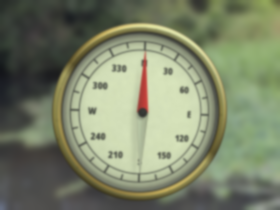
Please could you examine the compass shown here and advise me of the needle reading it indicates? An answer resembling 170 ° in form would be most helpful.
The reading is 0 °
